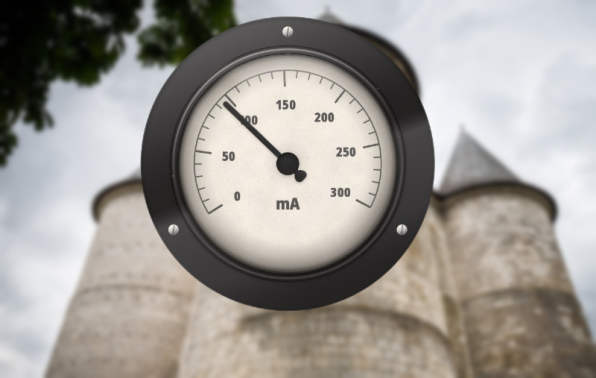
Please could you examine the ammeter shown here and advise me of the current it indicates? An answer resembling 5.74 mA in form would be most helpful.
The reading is 95 mA
